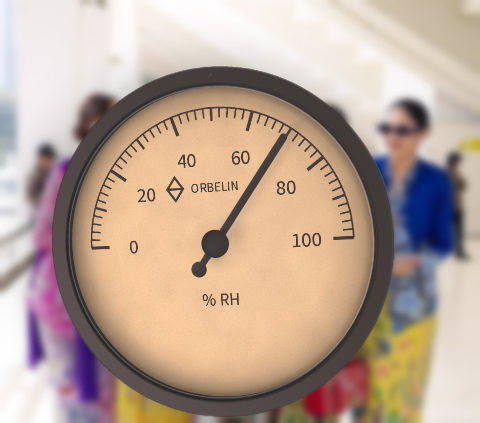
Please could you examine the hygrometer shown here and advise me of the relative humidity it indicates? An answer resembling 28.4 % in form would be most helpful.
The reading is 70 %
